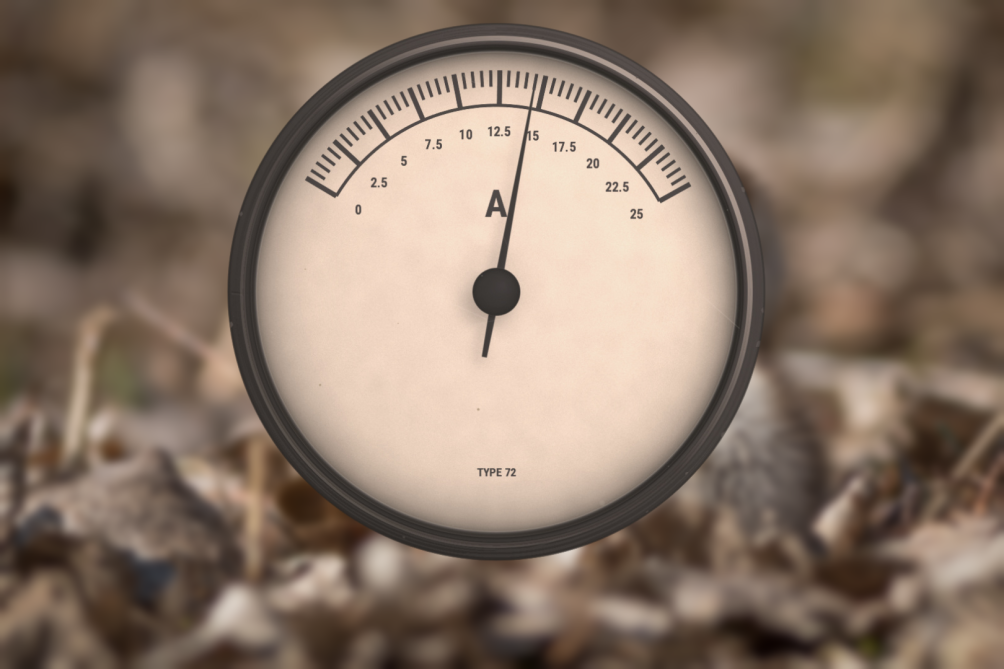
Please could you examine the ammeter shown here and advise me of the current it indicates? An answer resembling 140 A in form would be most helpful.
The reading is 14.5 A
